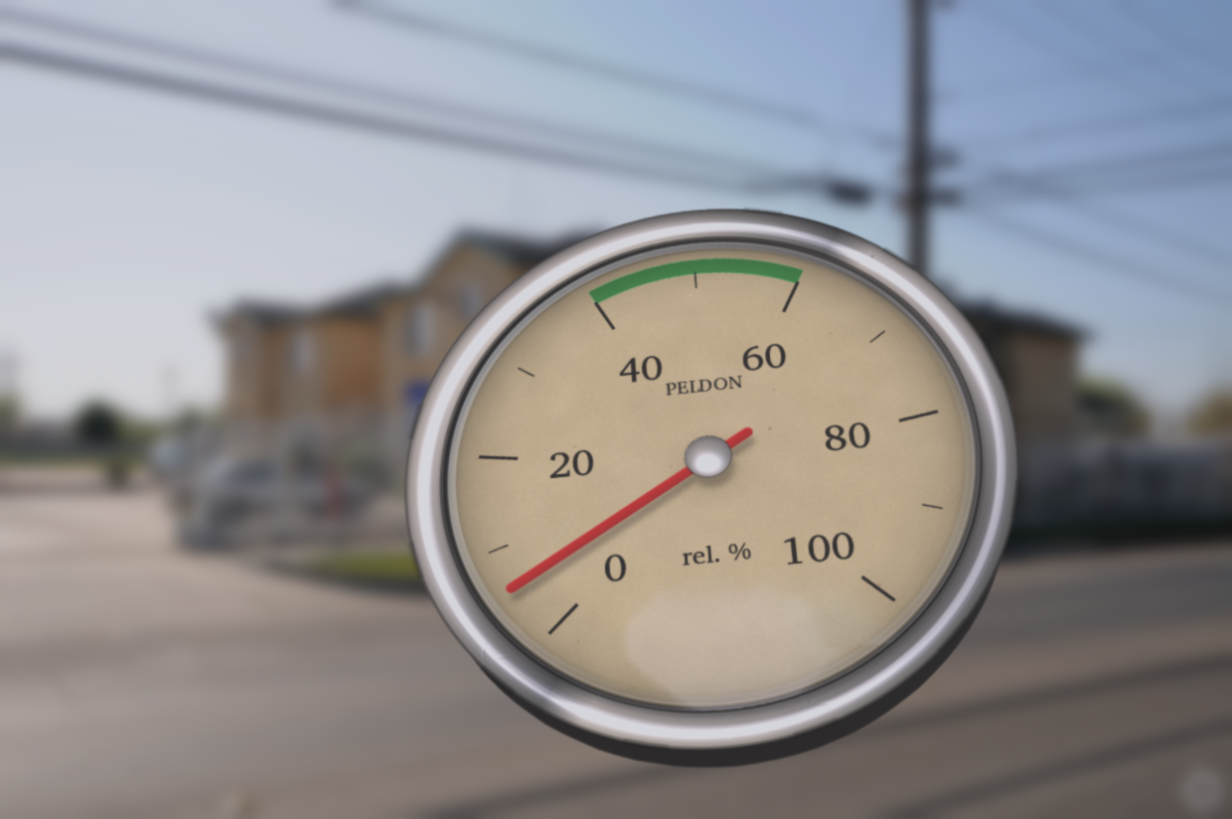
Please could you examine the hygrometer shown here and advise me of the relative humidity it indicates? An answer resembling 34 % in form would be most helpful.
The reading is 5 %
